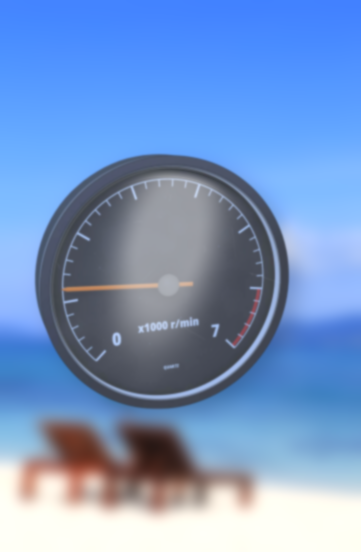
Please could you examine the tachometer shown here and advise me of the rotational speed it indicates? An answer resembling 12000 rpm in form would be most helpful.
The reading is 1200 rpm
